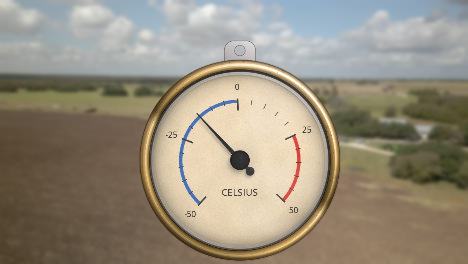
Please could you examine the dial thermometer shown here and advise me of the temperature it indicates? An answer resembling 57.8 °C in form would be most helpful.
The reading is -15 °C
